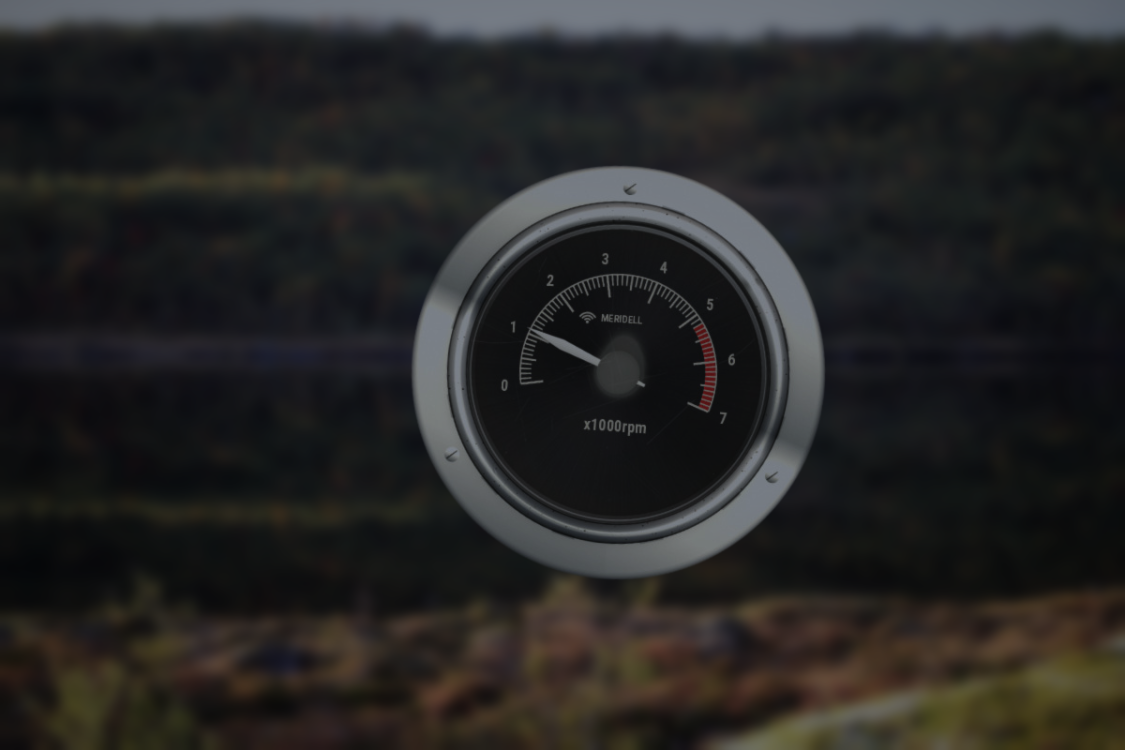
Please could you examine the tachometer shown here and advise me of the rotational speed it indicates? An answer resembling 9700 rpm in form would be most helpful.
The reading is 1100 rpm
